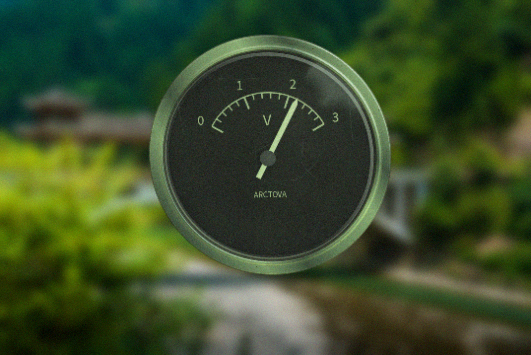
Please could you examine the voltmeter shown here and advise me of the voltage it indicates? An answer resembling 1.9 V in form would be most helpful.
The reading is 2.2 V
